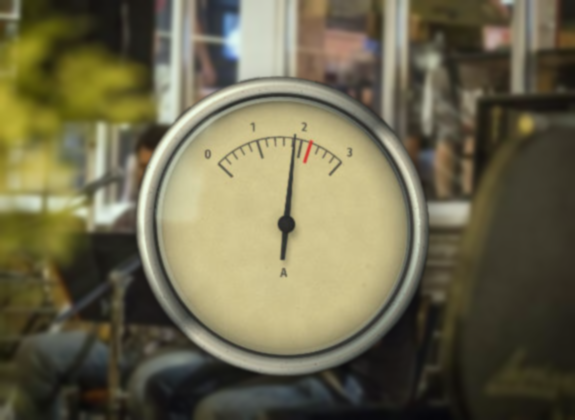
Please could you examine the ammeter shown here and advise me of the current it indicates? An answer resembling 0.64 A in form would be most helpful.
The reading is 1.8 A
